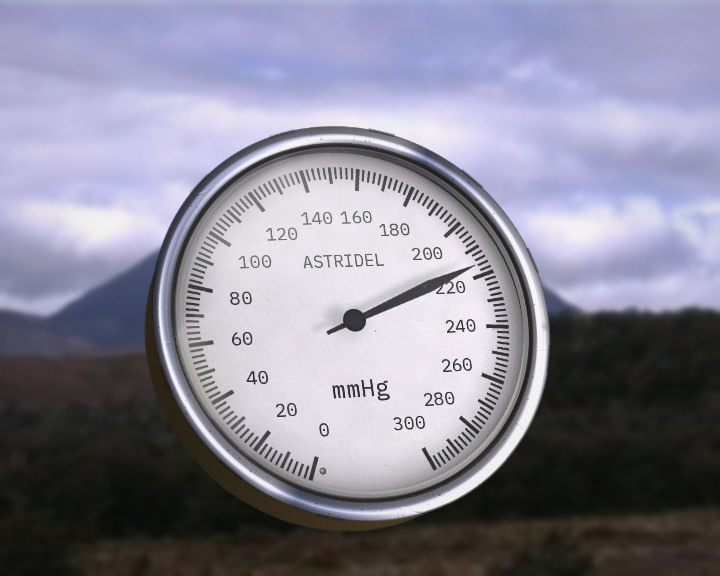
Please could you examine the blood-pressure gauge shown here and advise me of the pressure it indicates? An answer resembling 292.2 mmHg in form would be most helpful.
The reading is 216 mmHg
